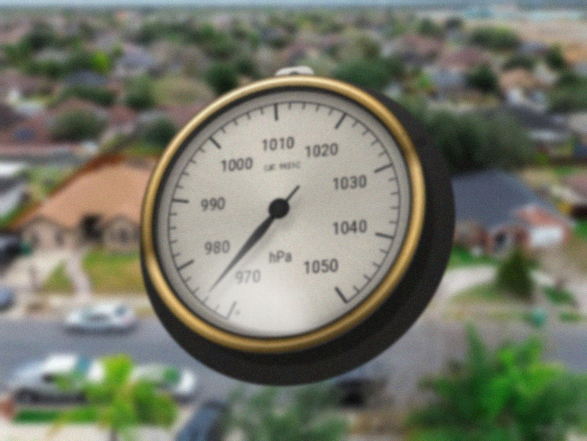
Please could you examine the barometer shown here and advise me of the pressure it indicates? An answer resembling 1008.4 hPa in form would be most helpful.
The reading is 974 hPa
